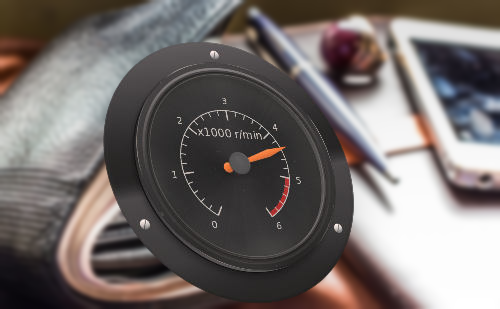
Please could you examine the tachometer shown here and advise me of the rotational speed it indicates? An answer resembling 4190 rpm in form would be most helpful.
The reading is 4400 rpm
